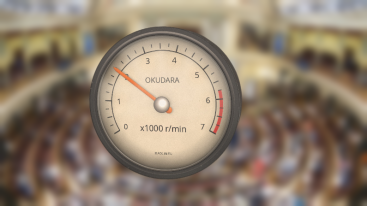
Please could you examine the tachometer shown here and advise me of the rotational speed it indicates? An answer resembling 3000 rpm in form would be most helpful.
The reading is 2000 rpm
